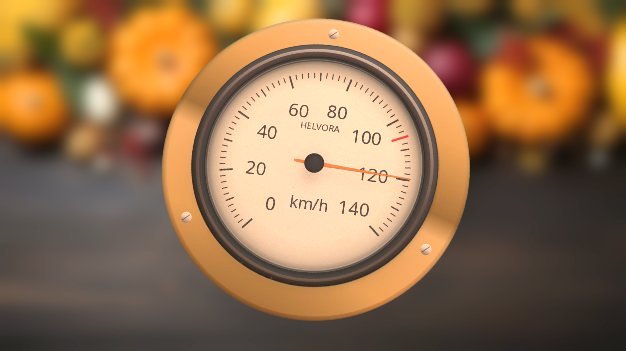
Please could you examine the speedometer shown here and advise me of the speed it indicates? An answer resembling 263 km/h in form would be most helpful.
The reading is 120 km/h
